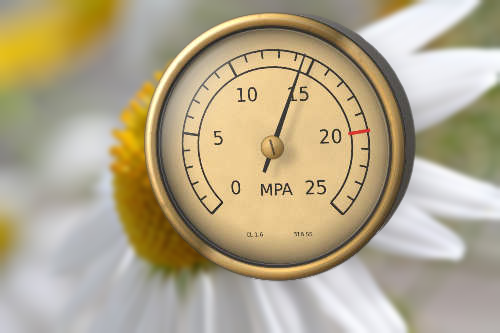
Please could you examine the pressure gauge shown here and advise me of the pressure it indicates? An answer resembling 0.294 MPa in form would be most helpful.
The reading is 14.5 MPa
